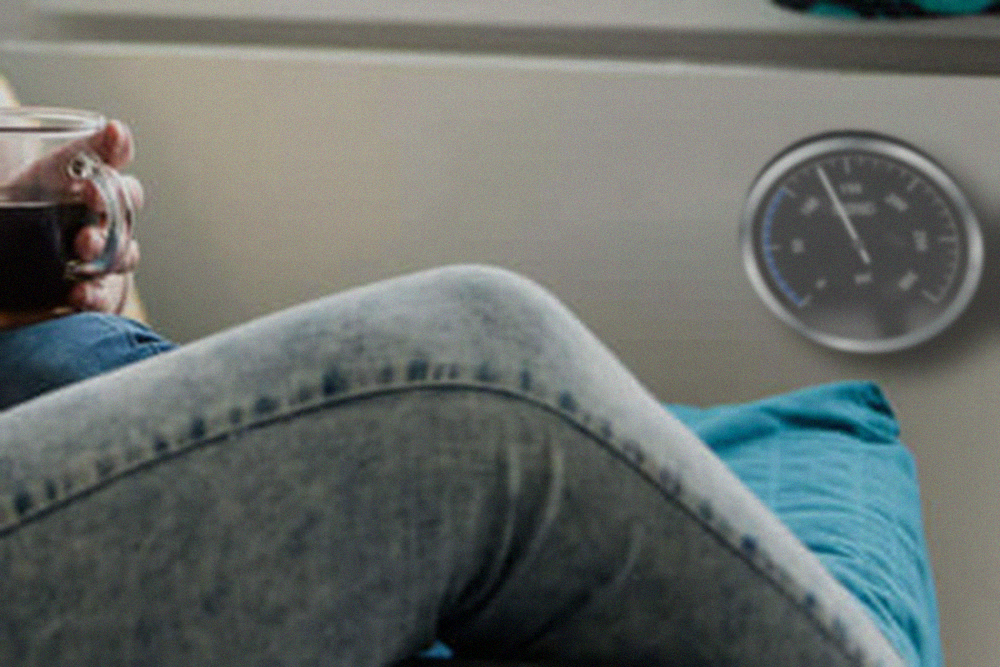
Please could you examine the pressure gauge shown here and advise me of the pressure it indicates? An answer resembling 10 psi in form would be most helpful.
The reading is 130 psi
